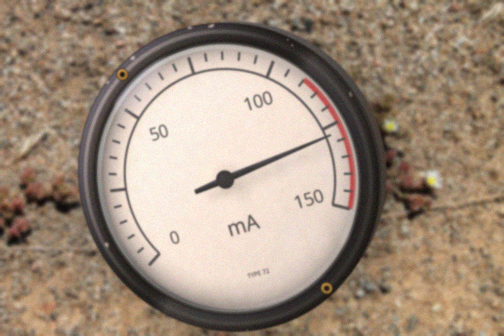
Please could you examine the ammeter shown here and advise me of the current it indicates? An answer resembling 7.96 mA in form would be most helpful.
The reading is 127.5 mA
